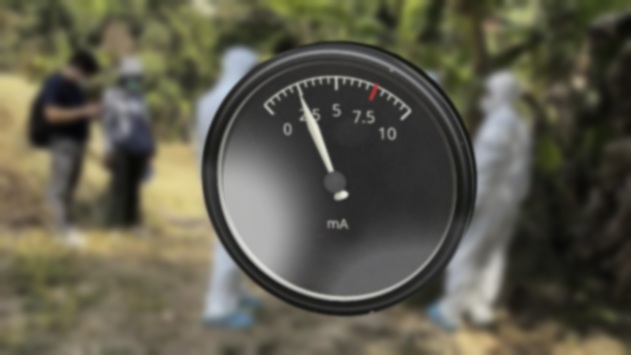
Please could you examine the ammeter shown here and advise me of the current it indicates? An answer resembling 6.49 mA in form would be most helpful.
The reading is 2.5 mA
